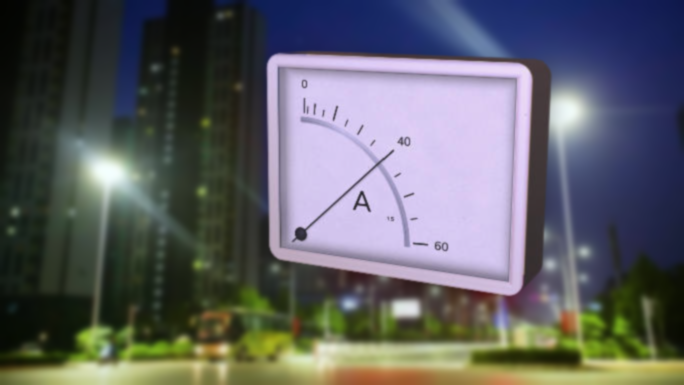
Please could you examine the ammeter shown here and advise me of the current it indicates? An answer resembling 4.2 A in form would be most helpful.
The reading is 40 A
